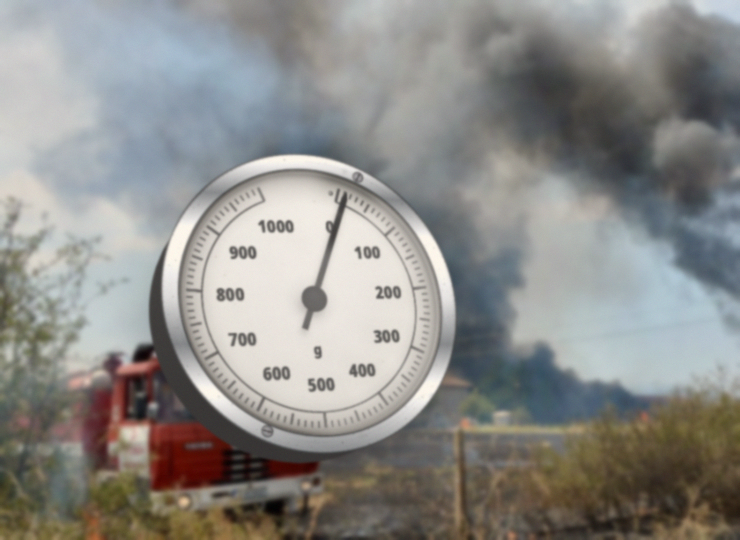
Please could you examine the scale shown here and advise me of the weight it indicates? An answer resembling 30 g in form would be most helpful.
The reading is 10 g
